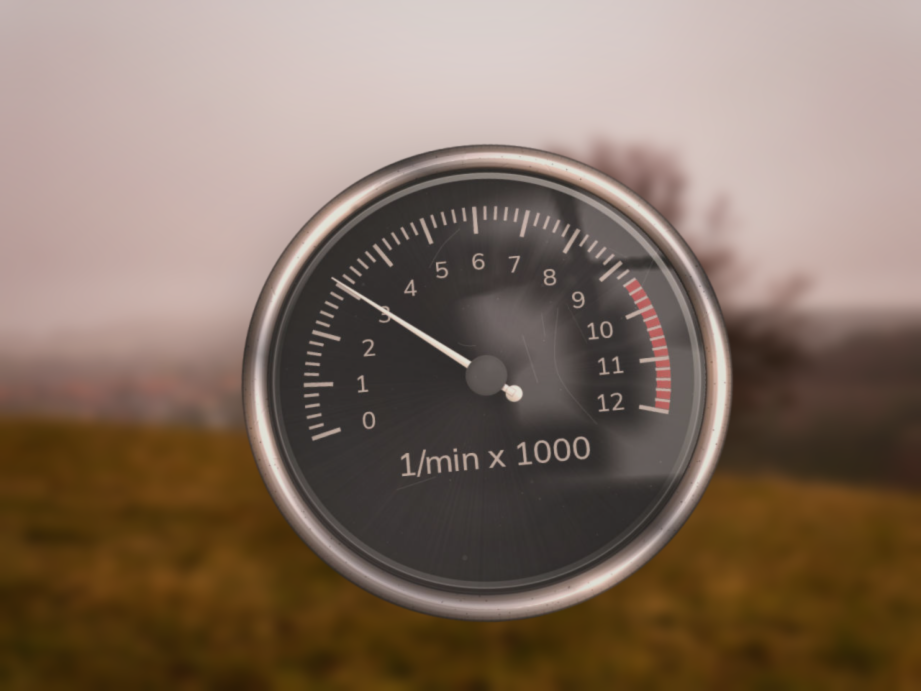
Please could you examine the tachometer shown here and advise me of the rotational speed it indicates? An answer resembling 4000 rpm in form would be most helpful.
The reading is 3000 rpm
